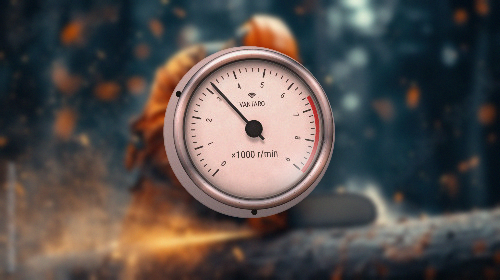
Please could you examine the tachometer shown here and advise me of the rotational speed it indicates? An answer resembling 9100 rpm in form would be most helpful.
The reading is 3200 rpm
